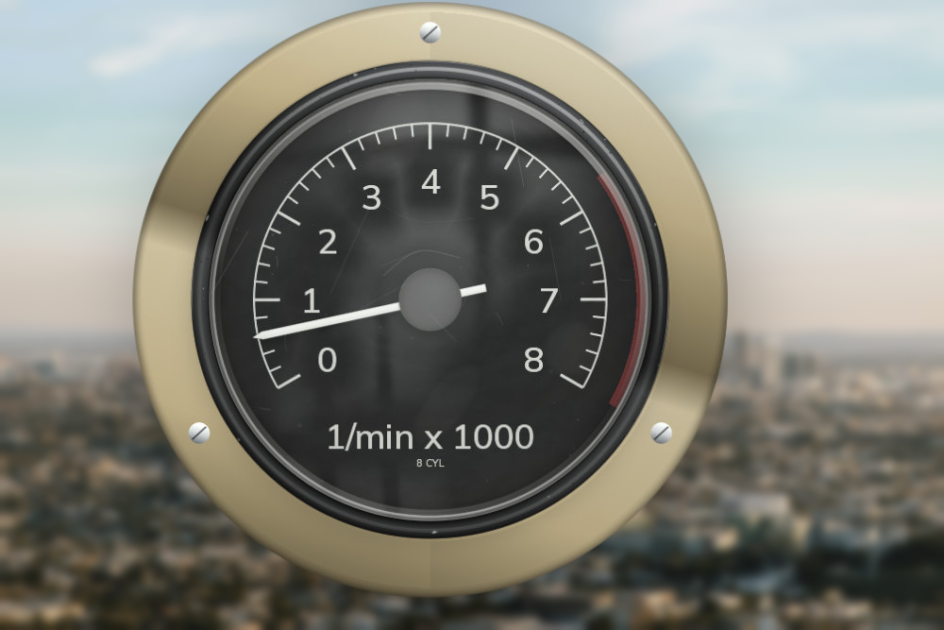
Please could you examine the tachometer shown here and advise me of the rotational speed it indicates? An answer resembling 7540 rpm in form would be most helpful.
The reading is 600 rpm
